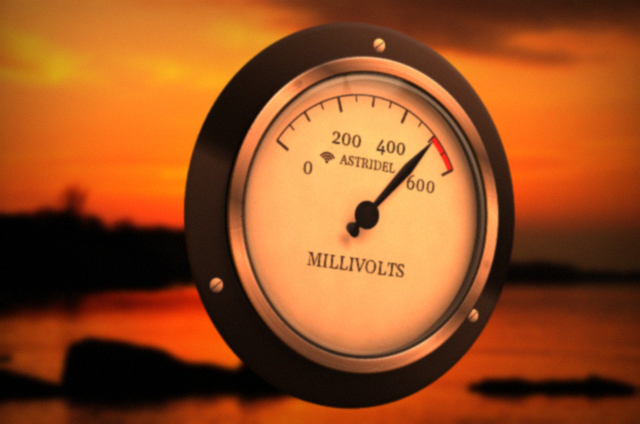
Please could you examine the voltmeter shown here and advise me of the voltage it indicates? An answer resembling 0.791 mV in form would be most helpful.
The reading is 500 mV
